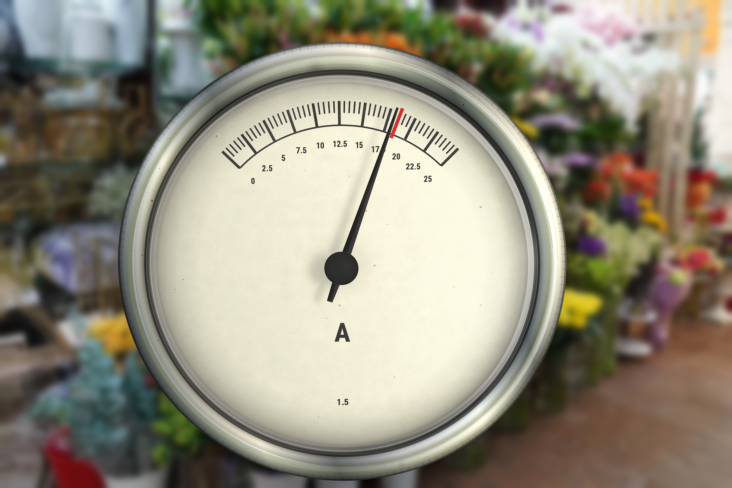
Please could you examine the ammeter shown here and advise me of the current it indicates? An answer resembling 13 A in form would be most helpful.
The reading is 18 A
